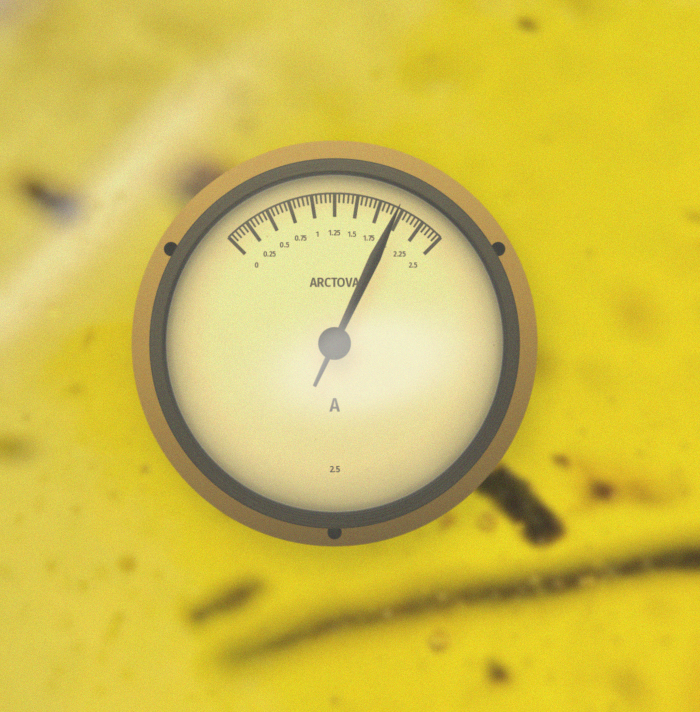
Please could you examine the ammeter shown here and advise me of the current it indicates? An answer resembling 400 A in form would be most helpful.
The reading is 1.95 A
